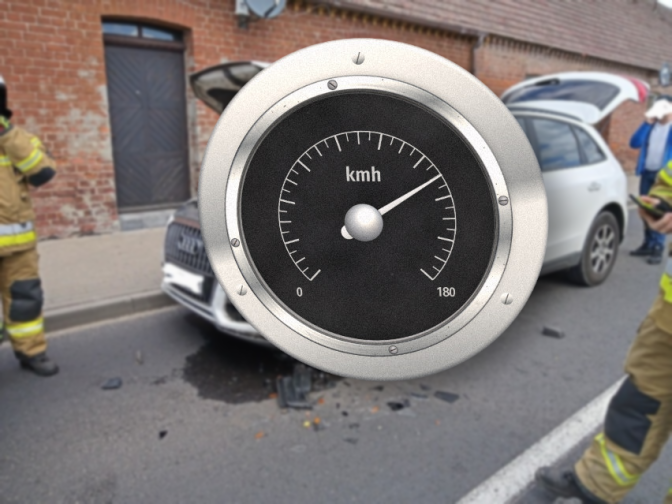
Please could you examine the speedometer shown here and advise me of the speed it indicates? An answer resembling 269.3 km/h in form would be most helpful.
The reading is 130 km/h
